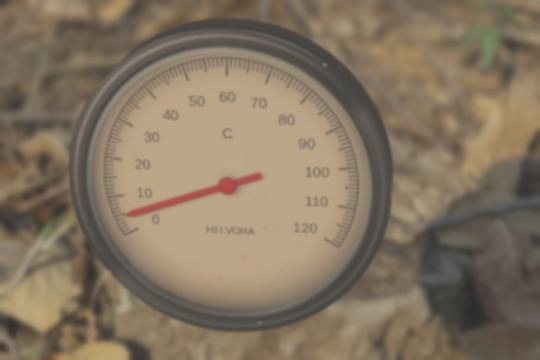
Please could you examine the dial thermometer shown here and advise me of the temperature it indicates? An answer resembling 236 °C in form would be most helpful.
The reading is 5 °C
